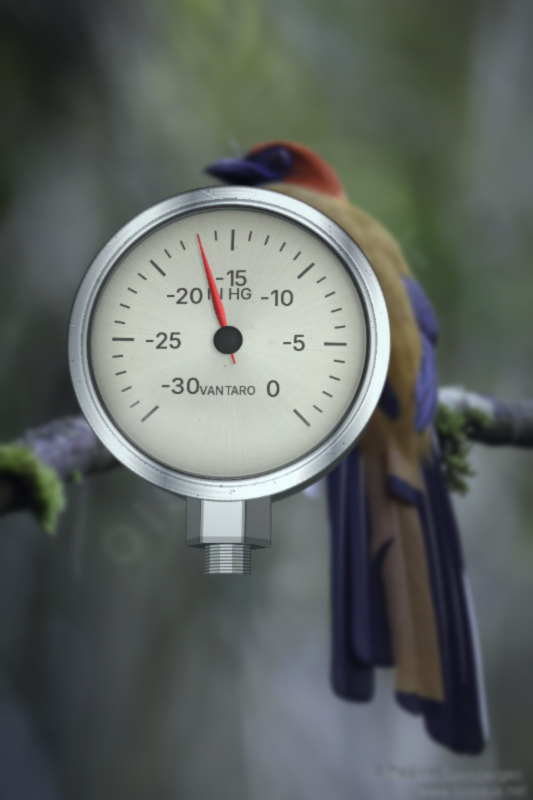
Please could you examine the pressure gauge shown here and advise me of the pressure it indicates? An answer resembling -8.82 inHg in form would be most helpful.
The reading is -17 inHg
